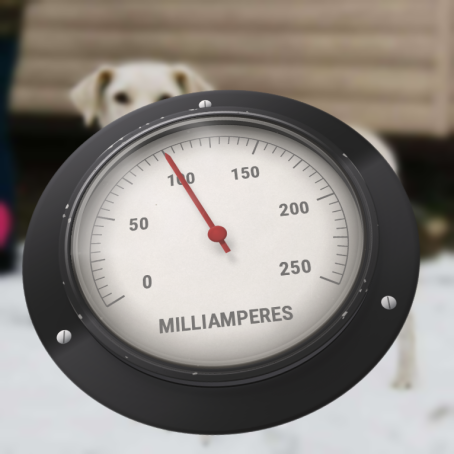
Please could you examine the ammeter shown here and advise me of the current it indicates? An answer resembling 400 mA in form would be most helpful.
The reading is 100 mA
